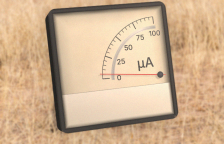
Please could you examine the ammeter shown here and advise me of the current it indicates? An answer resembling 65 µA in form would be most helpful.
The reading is 5 µA
